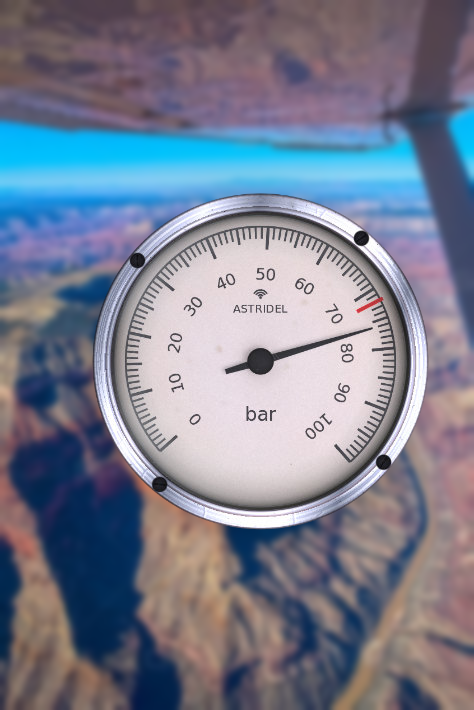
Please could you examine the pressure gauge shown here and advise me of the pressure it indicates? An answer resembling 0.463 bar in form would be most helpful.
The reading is 76 bar
